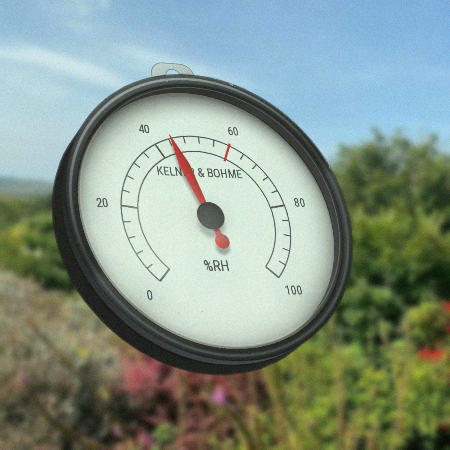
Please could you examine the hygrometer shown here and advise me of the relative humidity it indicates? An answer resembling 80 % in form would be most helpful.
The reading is 44 %
